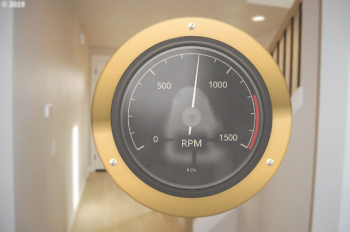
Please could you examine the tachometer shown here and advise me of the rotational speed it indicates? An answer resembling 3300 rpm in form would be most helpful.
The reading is 800 rpm
